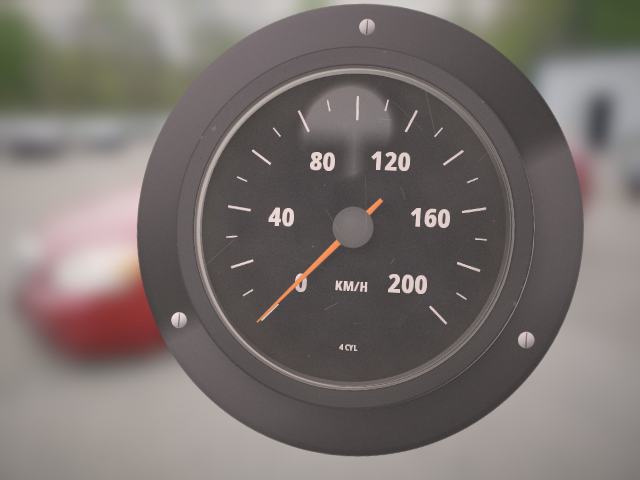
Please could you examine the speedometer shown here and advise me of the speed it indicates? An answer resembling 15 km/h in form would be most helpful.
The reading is 0 km/h
